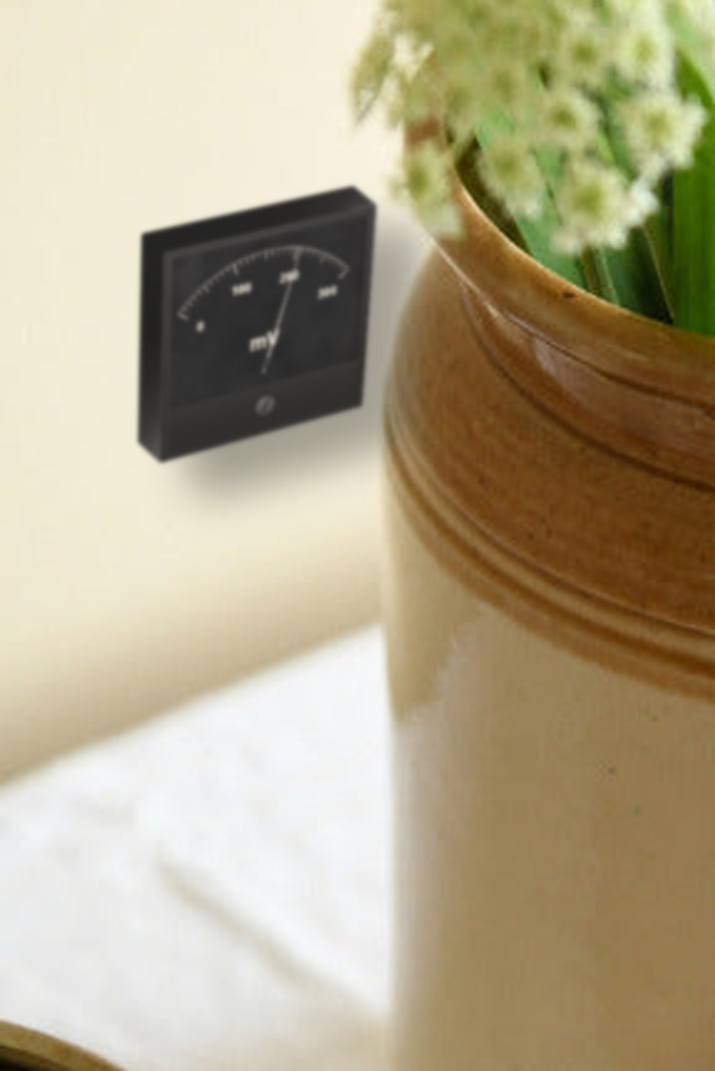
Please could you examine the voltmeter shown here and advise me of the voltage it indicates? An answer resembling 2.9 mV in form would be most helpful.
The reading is 200 mV
